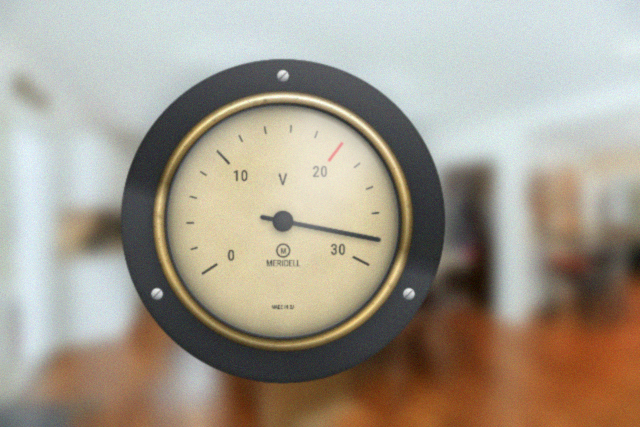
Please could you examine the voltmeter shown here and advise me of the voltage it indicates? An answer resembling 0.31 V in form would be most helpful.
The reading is 28 V
